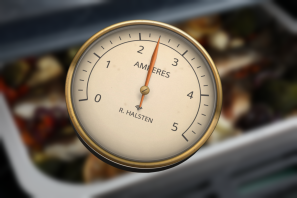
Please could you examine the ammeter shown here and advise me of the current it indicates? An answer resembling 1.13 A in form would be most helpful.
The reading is 2.4 A
